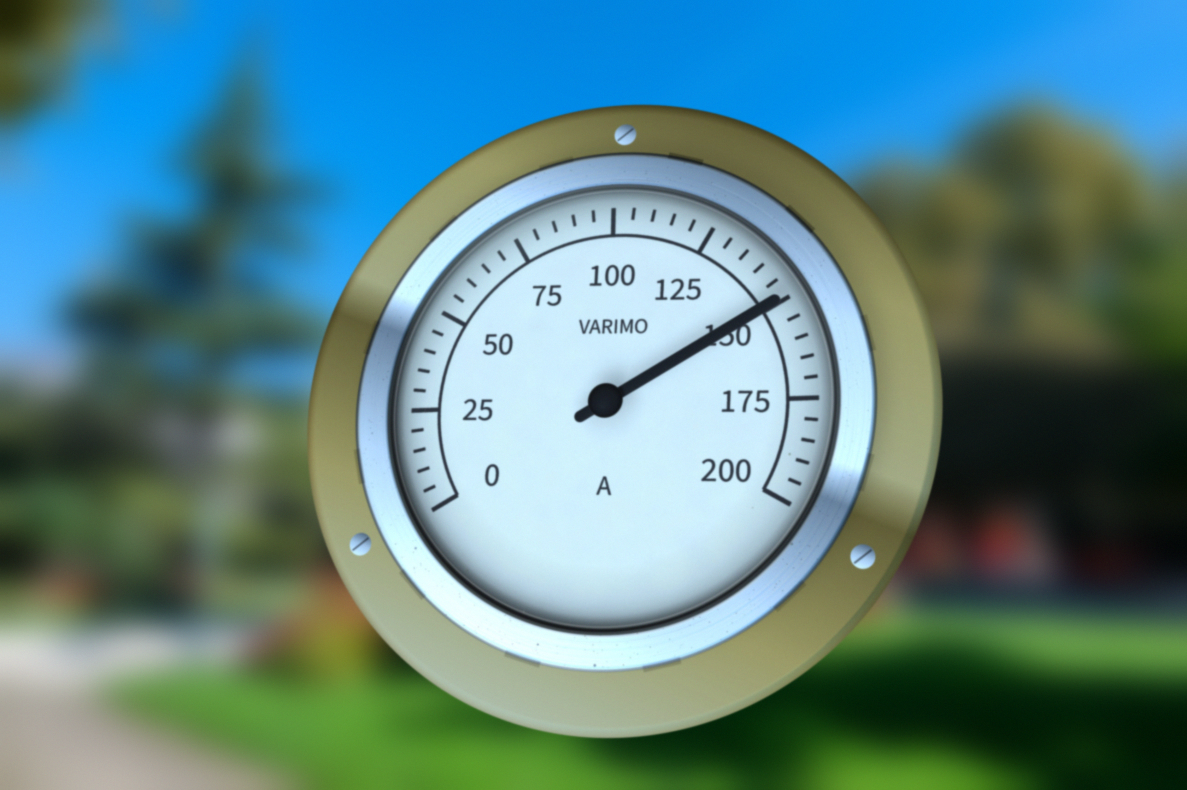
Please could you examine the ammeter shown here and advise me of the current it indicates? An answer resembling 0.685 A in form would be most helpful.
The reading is 150 A
